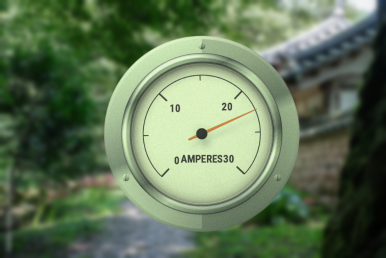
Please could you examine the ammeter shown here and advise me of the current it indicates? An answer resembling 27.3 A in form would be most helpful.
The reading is 22.5 A
